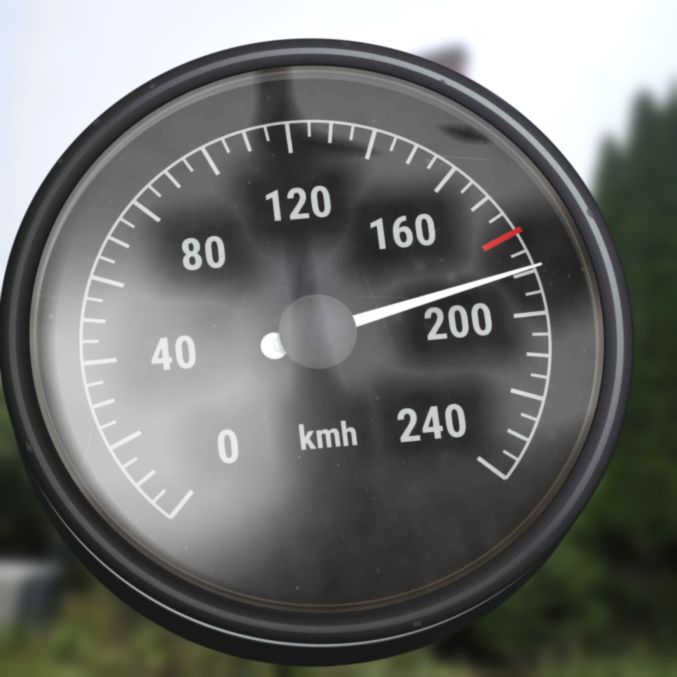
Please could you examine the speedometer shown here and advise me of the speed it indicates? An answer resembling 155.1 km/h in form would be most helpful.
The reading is 190 km/h
